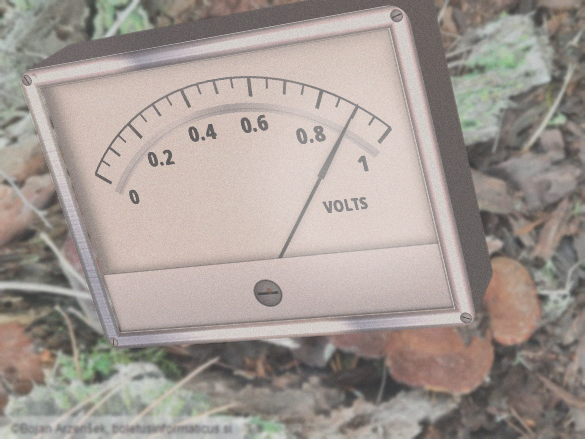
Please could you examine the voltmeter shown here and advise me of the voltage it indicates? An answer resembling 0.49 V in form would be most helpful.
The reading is 0.9 V
